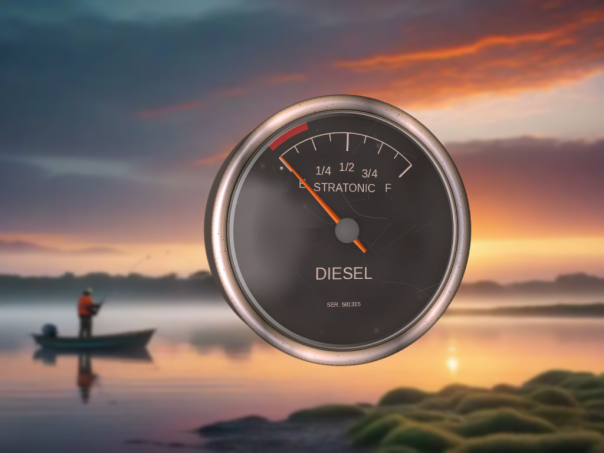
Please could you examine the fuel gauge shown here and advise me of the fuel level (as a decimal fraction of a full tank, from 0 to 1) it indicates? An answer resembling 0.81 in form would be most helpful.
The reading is 0
